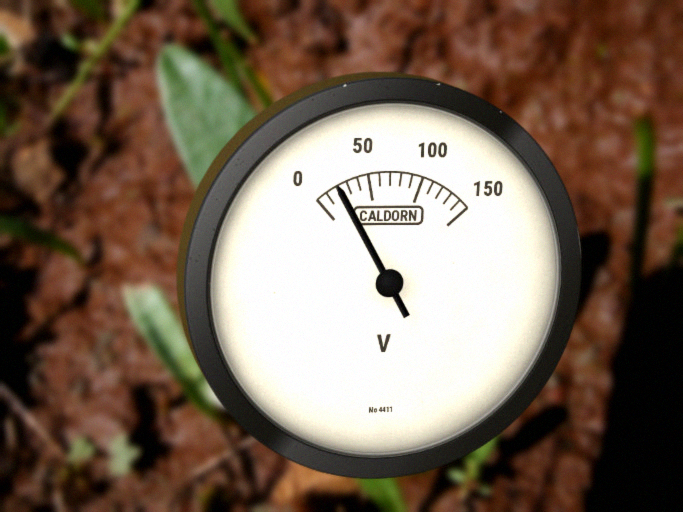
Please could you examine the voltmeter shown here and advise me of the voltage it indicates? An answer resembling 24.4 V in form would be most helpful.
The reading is 20 V
